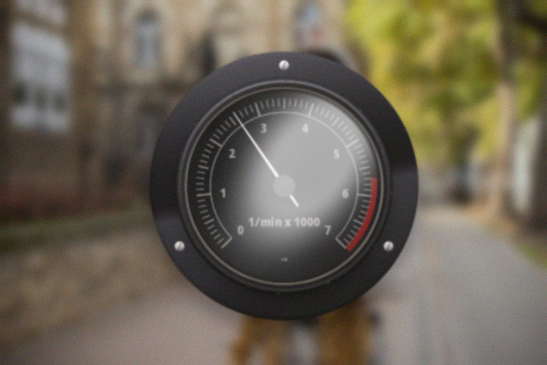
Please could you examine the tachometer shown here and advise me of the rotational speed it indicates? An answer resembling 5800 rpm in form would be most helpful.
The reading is 2600 rpm
